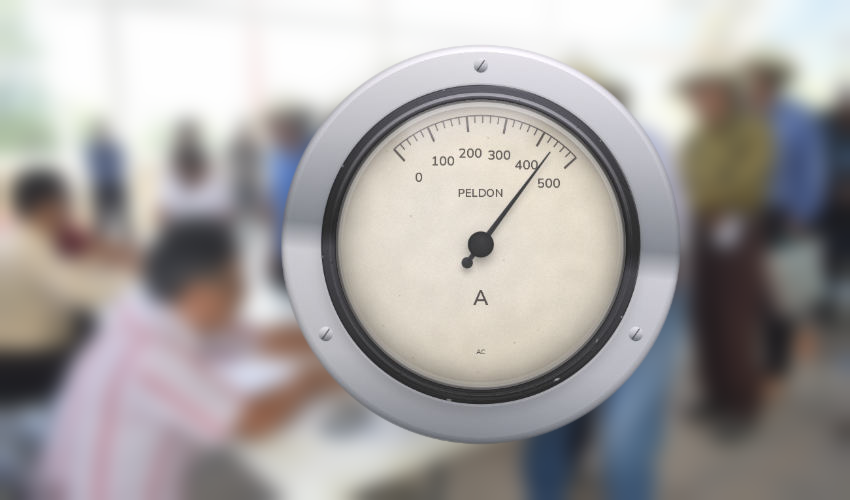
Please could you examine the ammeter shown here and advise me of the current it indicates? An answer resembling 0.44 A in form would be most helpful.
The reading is 440 A
